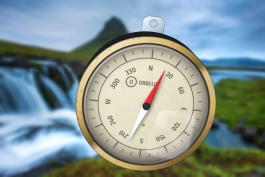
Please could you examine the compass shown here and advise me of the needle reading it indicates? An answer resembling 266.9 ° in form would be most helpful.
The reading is 20 °
